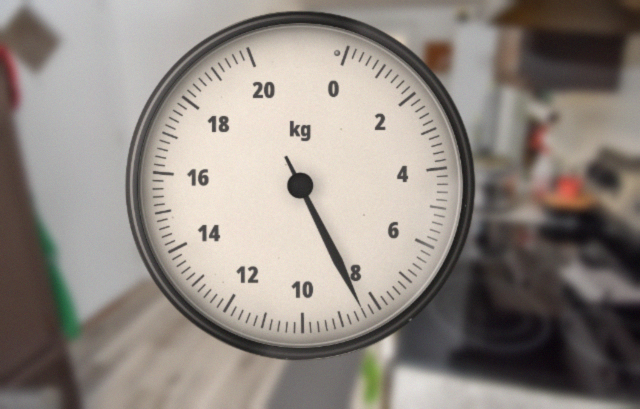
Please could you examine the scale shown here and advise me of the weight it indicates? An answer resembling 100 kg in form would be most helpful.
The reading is 8.4 kg
